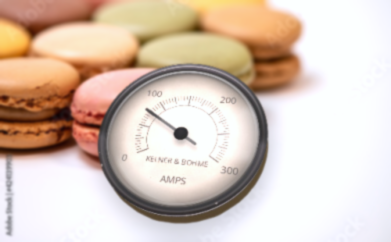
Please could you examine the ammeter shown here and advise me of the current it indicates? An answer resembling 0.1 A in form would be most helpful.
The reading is 75 A
